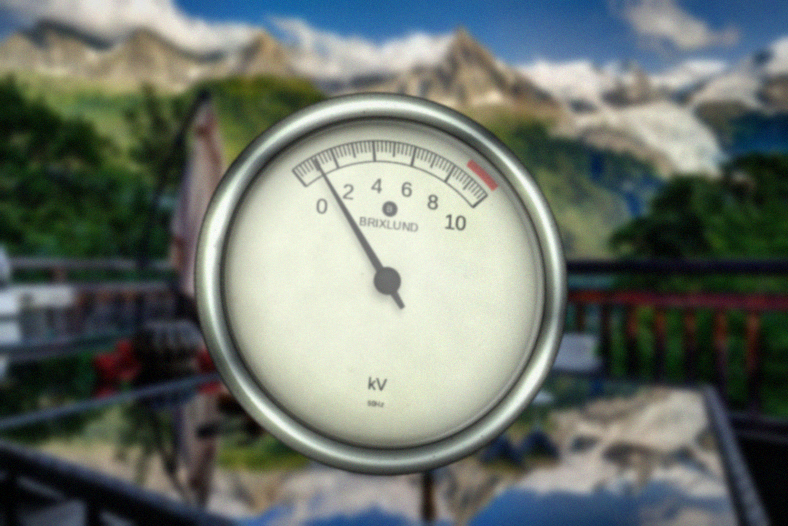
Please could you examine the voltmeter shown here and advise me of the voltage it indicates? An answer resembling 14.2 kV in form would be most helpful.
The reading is 1 kV
